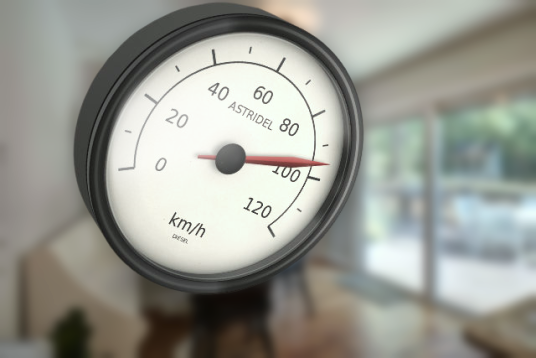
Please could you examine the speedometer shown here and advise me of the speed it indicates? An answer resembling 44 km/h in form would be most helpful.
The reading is 95 km/h
